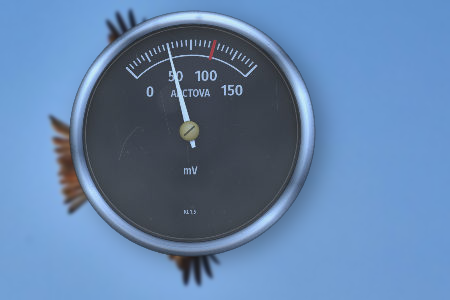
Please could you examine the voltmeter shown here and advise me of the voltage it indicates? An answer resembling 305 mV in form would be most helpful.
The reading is 50 mV
